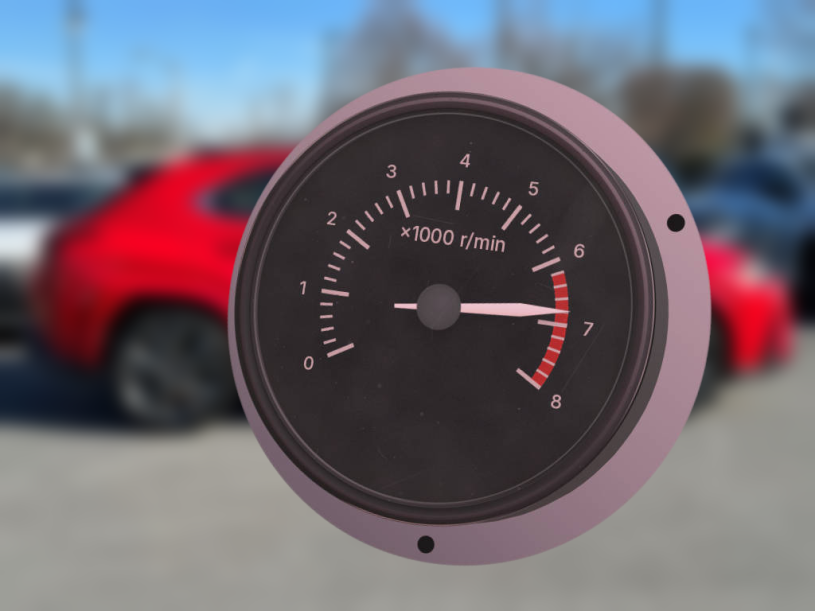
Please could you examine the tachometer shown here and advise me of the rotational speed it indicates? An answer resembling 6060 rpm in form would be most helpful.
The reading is 6800 rpm
